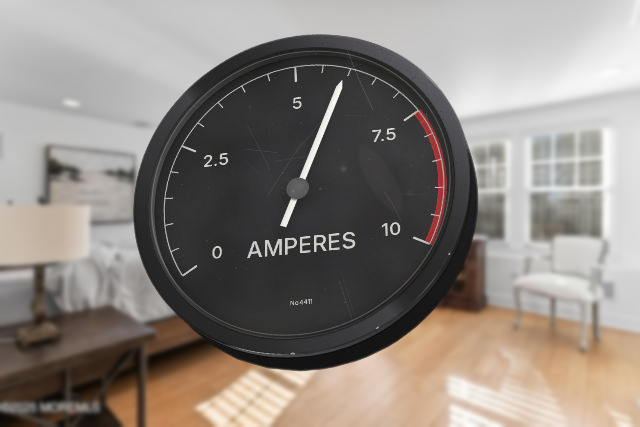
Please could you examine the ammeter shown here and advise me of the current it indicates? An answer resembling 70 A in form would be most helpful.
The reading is 6 A
